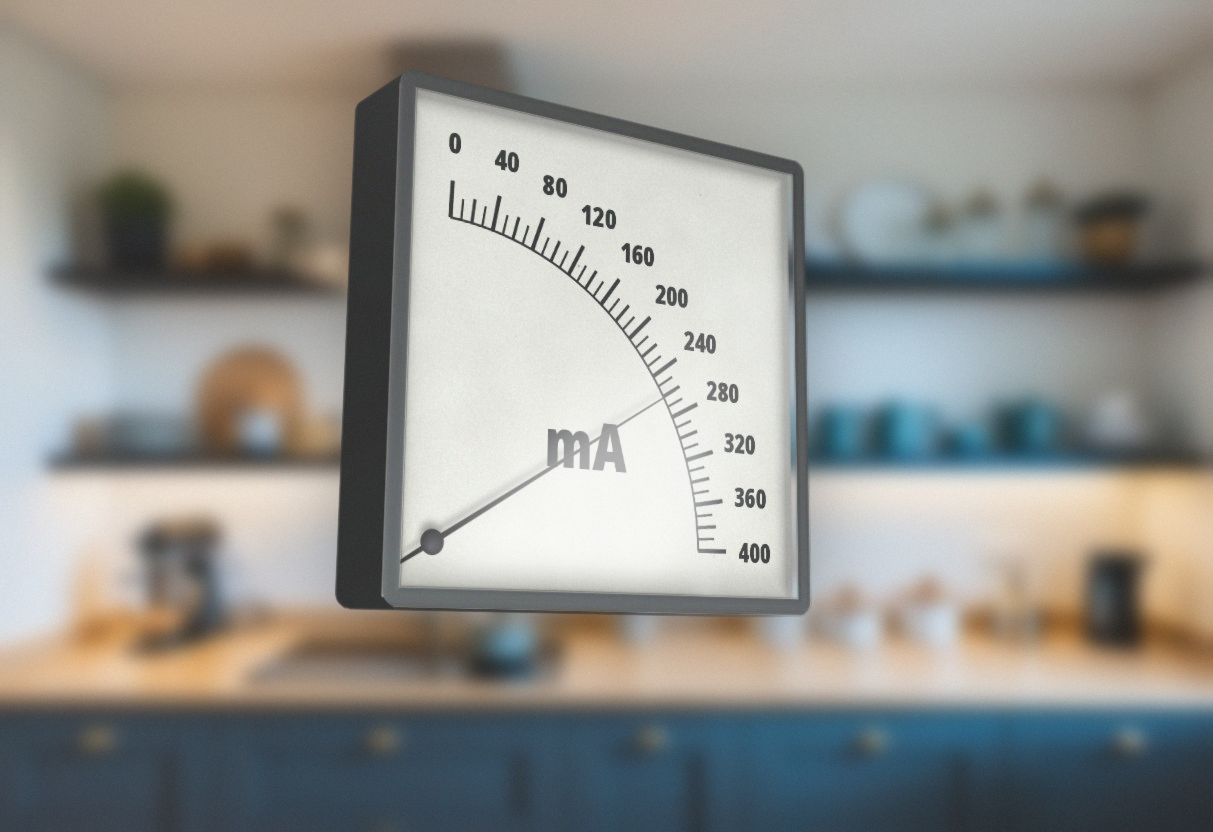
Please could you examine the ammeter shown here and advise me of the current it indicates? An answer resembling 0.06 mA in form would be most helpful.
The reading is 260 mA
